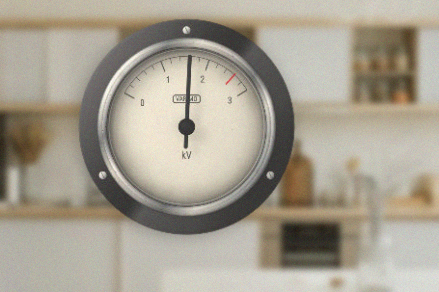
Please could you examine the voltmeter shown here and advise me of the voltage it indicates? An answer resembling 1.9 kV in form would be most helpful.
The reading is 1.6 kV
